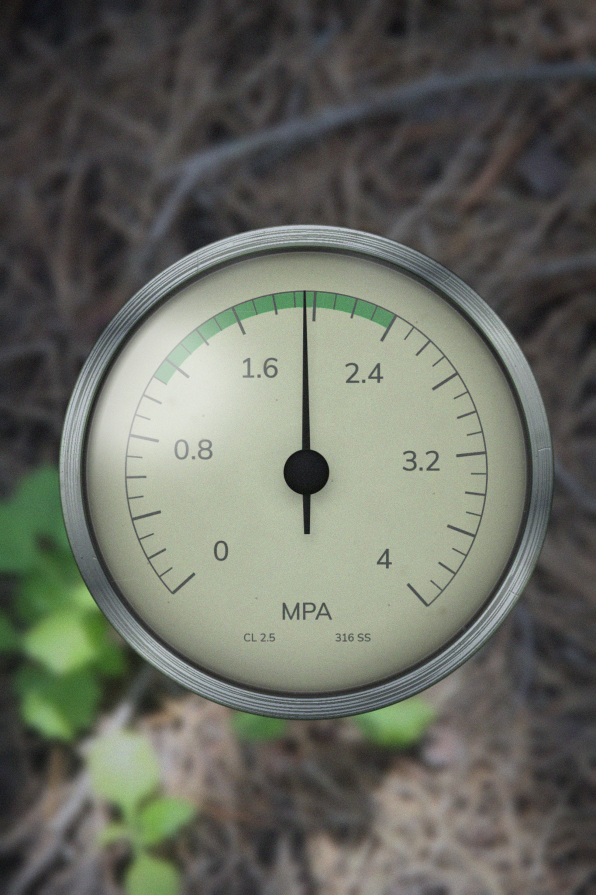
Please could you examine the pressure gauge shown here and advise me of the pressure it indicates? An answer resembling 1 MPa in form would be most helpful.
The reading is 1.95 MPa
